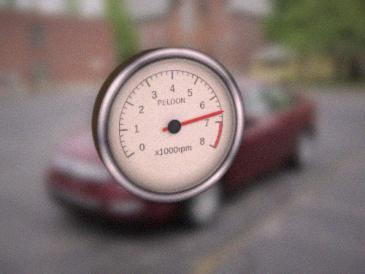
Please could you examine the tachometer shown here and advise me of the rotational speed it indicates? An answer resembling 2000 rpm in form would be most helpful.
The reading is 6600 rpm
